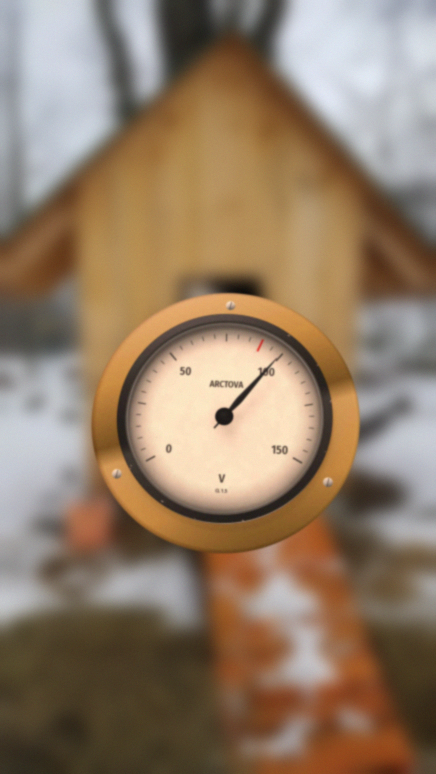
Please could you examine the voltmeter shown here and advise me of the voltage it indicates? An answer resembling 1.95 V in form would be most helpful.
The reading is 100 V
